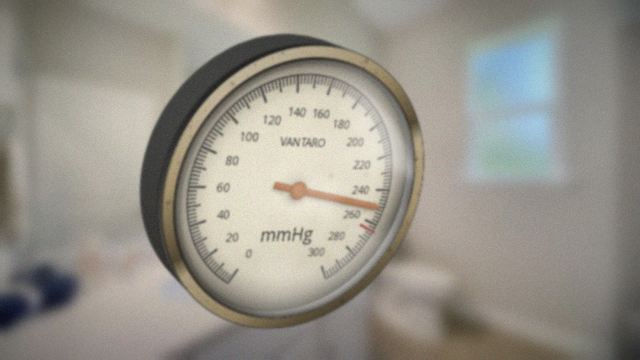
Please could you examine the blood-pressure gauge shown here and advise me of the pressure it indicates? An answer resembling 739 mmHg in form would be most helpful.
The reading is 250 mmHg
